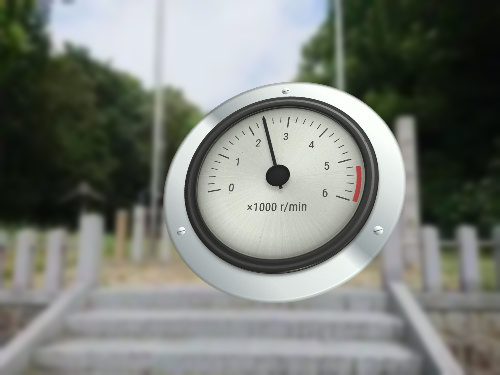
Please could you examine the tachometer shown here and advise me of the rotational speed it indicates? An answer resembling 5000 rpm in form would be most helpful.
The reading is 2400 rpm
